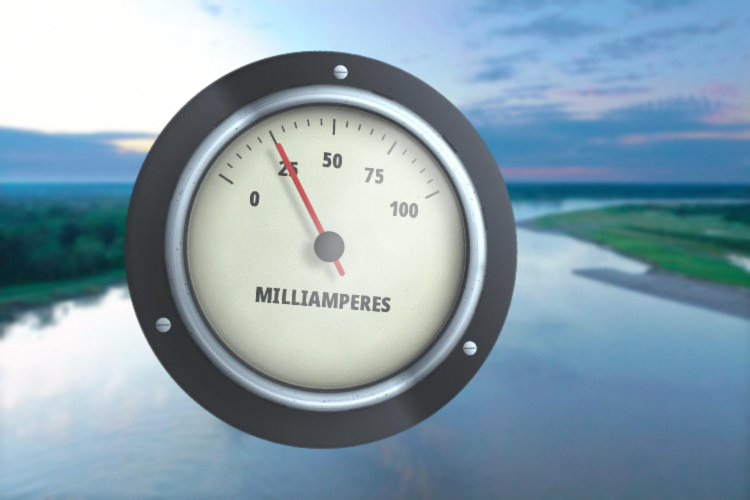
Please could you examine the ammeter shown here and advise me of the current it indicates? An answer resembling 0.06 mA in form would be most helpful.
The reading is 25 mA
